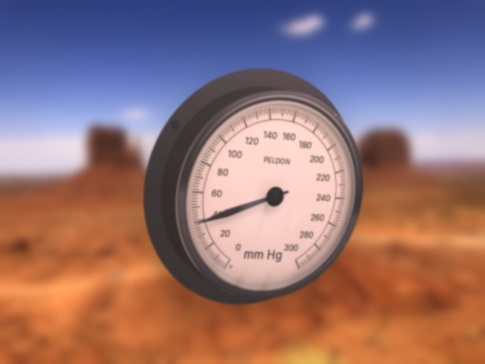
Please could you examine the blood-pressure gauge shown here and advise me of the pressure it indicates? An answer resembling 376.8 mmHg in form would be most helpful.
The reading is 40 mmHg
